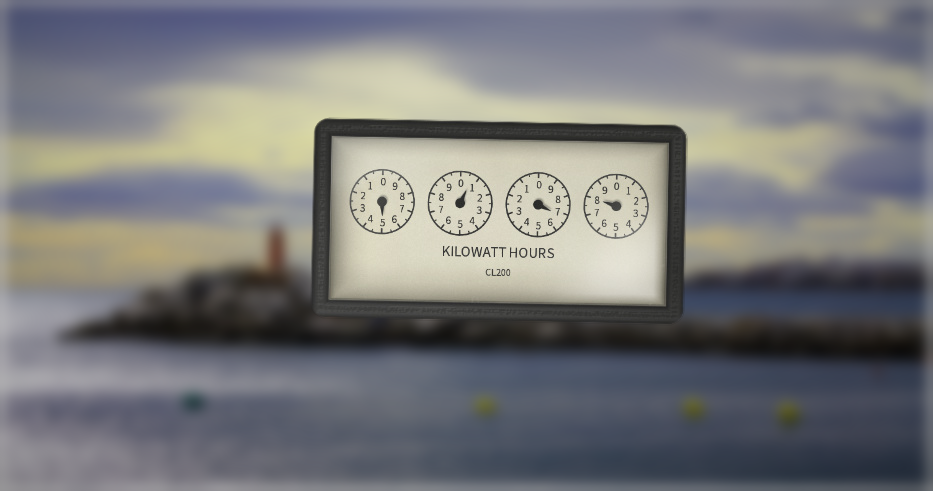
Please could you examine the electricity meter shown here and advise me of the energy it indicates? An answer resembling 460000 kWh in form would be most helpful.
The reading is 5068 kWh
